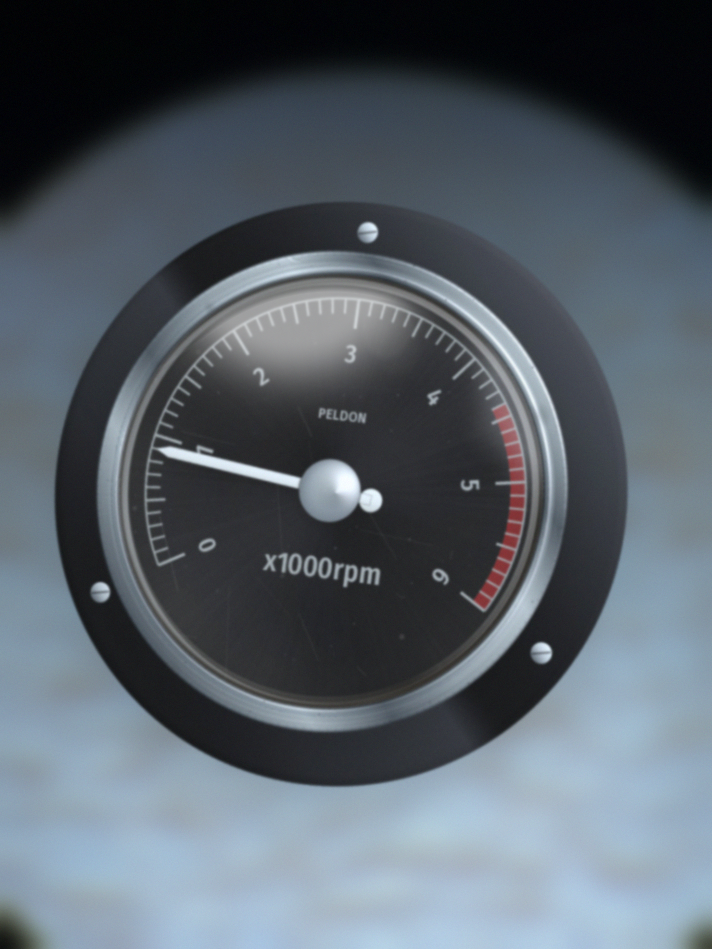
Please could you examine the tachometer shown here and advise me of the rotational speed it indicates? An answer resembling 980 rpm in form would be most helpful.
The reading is 900 rpm
